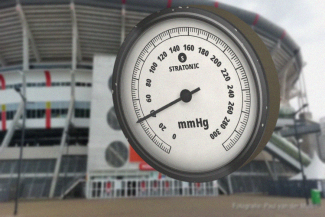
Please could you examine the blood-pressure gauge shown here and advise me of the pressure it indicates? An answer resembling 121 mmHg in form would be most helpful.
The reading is 40 mmHg
